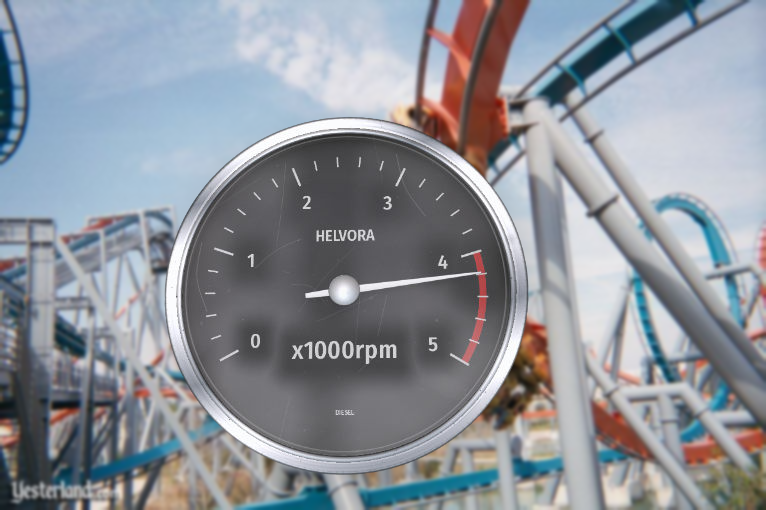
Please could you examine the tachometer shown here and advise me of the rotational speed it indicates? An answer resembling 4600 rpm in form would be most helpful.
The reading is 4200 rpm
